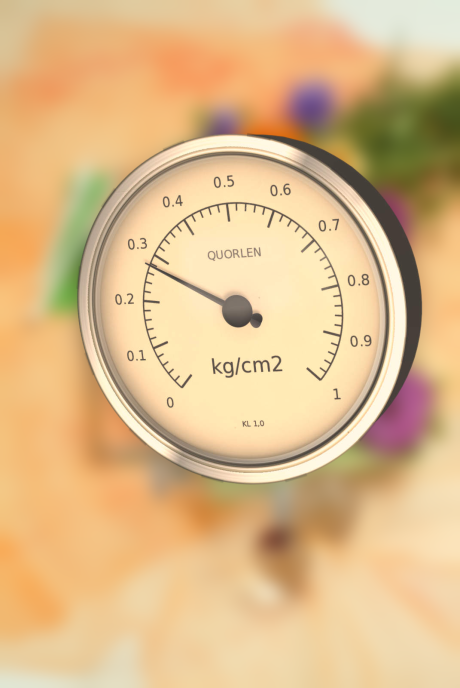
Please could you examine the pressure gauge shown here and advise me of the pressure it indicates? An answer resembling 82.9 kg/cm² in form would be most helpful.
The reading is 0.28 kg/cm²
